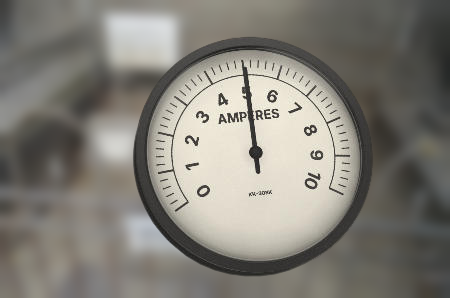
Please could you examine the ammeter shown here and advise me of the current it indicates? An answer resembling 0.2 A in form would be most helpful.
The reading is 5 A
